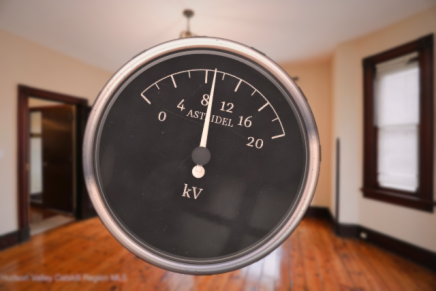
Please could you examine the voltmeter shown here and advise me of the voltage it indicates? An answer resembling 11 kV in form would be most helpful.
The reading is 9 kV
